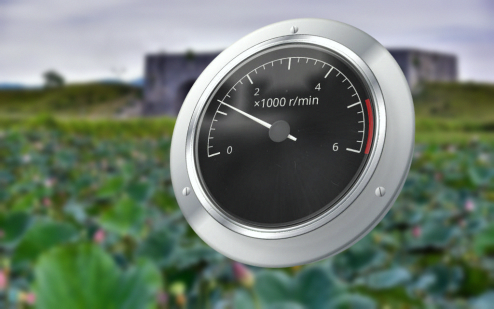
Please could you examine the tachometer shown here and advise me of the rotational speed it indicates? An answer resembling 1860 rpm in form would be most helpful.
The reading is 1200 rpm
